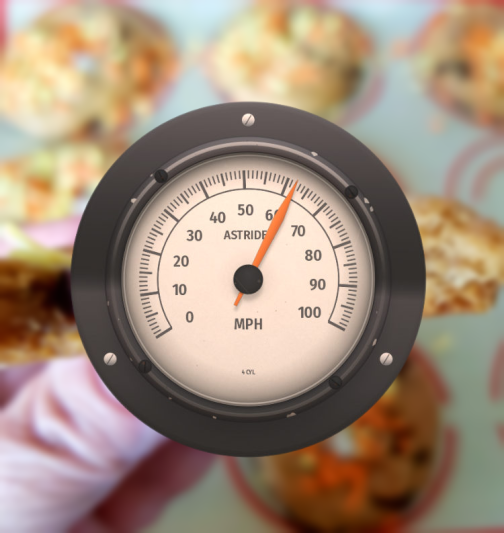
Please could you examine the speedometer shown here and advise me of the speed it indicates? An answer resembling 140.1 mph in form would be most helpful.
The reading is 62 mph
